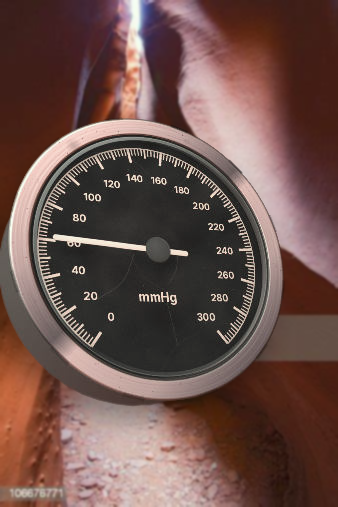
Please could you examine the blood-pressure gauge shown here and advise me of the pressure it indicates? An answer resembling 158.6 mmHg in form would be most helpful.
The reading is 60 mmHg
